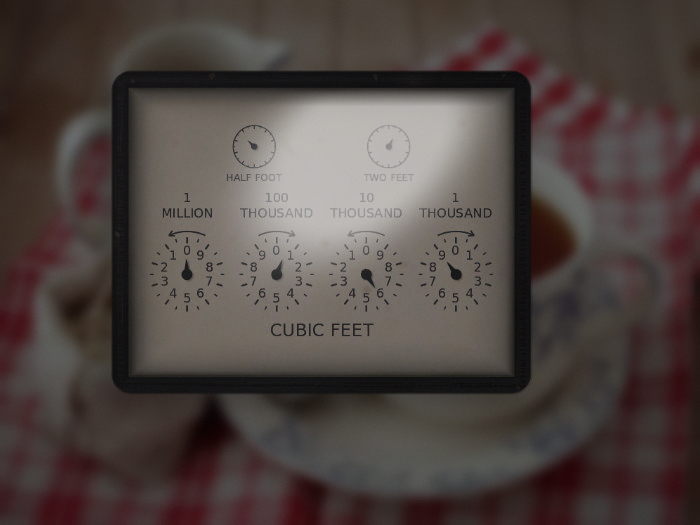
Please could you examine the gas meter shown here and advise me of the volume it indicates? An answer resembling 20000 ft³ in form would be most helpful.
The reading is 5900 ft³
